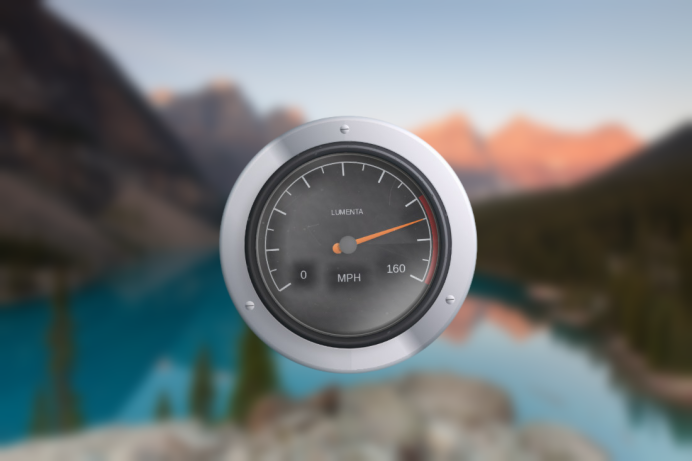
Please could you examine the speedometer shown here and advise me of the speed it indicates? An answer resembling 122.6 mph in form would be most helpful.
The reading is 130 mph
